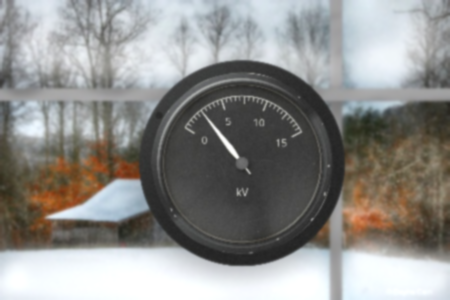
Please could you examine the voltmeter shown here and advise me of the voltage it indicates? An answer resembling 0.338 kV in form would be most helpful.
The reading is 2.5 kV
